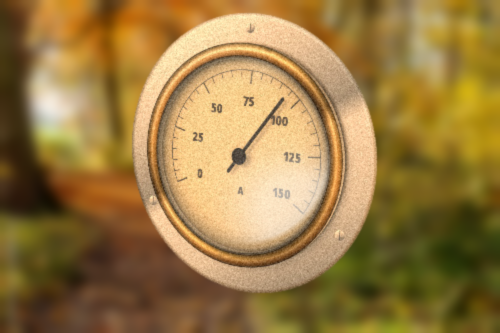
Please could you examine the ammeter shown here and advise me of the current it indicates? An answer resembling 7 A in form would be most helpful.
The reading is 95 A
